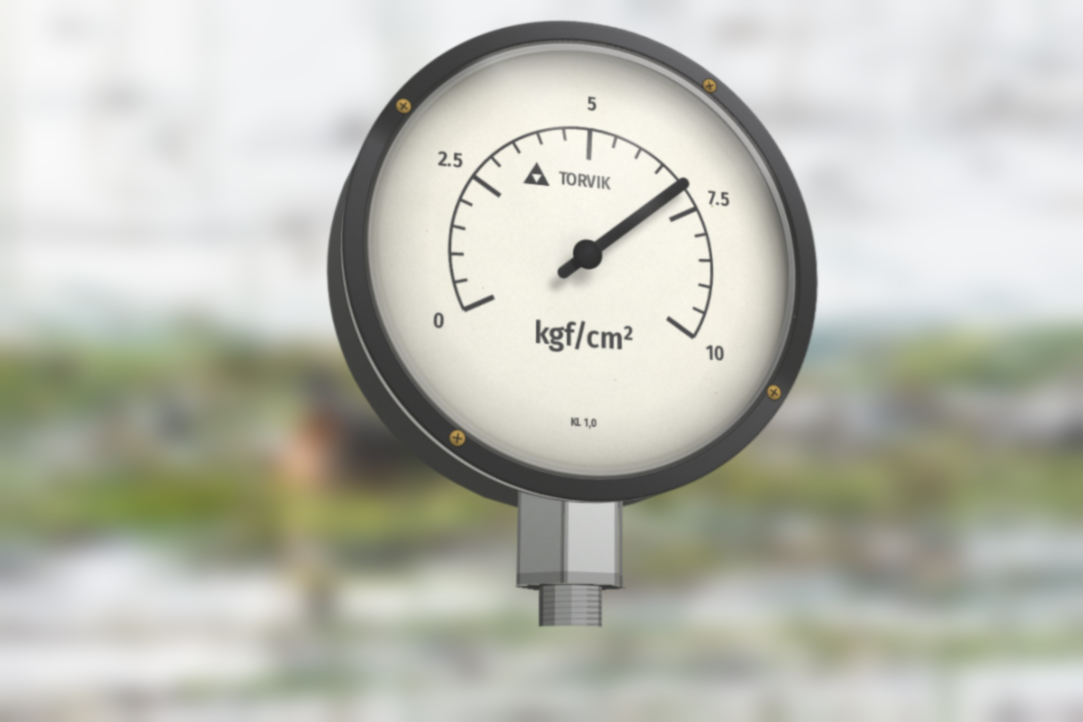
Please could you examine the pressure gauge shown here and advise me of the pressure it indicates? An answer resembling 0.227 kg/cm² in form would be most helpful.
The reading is 7 kg/cm²
